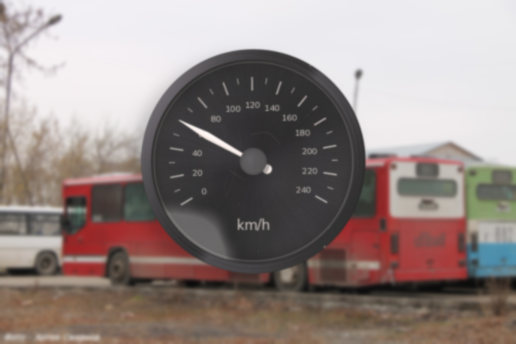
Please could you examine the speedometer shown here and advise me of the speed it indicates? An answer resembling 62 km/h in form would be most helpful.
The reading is 60 km/h
